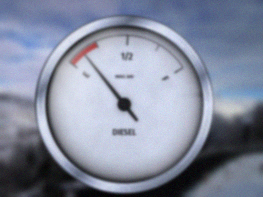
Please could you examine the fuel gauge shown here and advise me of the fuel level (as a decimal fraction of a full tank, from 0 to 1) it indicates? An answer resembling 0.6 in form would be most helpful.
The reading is 0.125
